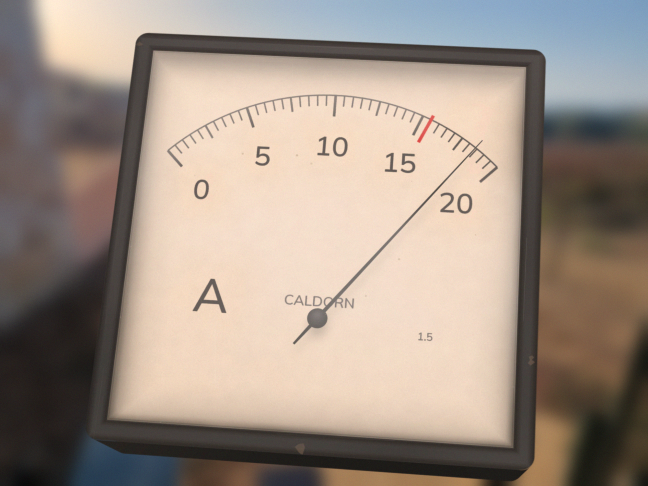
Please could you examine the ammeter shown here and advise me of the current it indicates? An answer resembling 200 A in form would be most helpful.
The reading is 18.5 A
